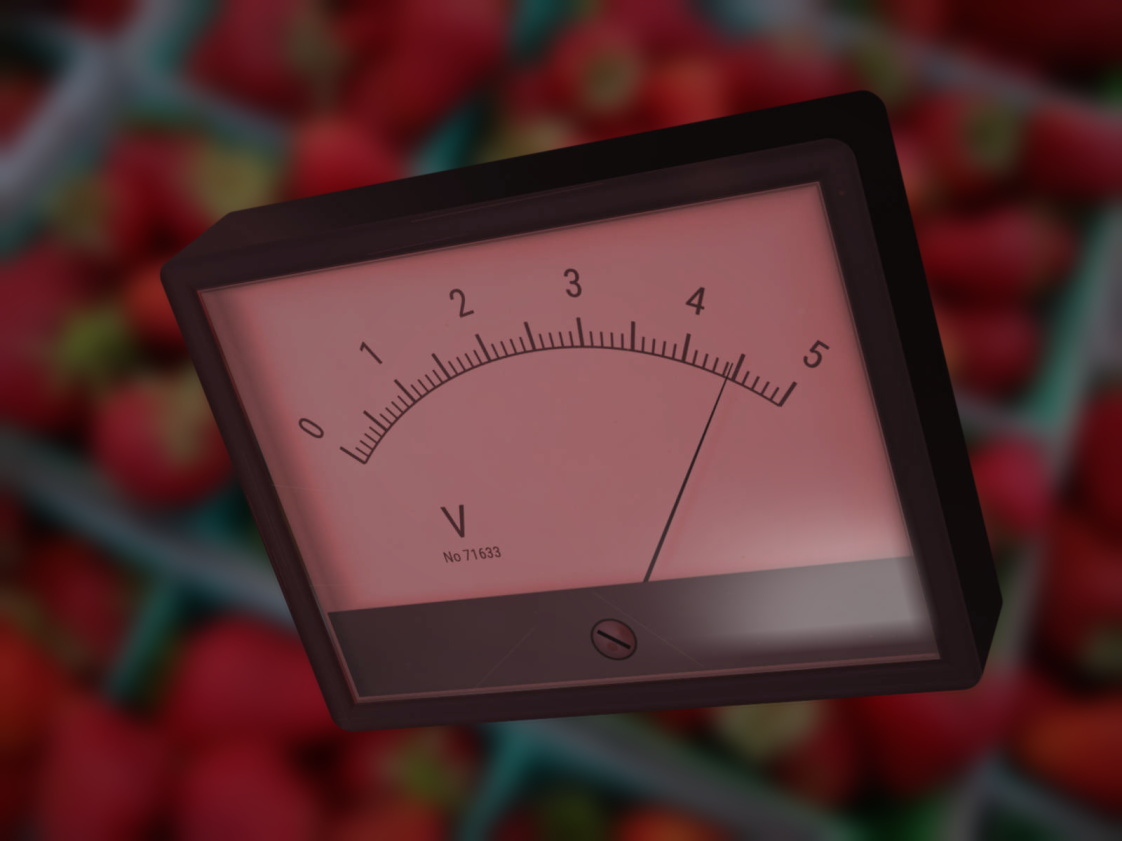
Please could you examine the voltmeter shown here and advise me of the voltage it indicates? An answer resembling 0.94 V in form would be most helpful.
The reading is 4.45 V
